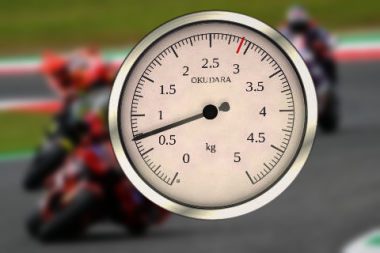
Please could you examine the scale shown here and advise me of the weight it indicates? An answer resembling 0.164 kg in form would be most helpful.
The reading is 0.7 kg
